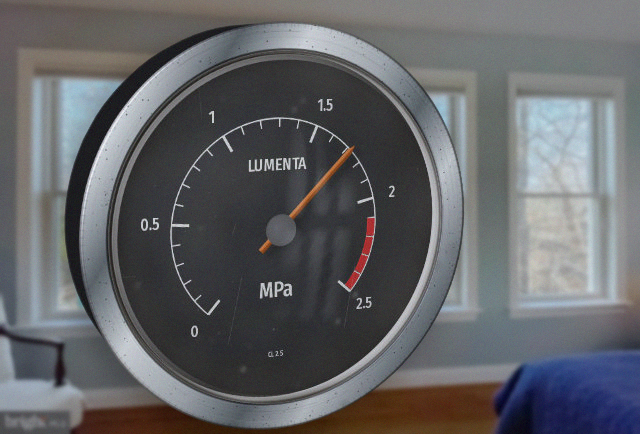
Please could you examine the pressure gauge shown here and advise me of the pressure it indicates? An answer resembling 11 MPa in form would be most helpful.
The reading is 1.7 MPa
